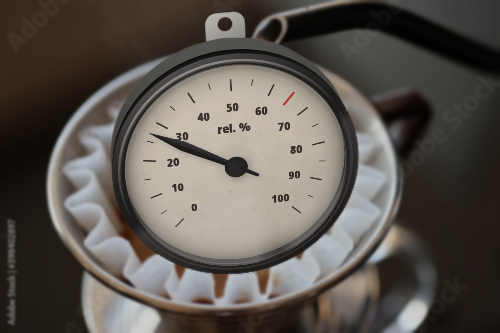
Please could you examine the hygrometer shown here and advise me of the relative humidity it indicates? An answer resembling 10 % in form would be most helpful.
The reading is 27.5 %
